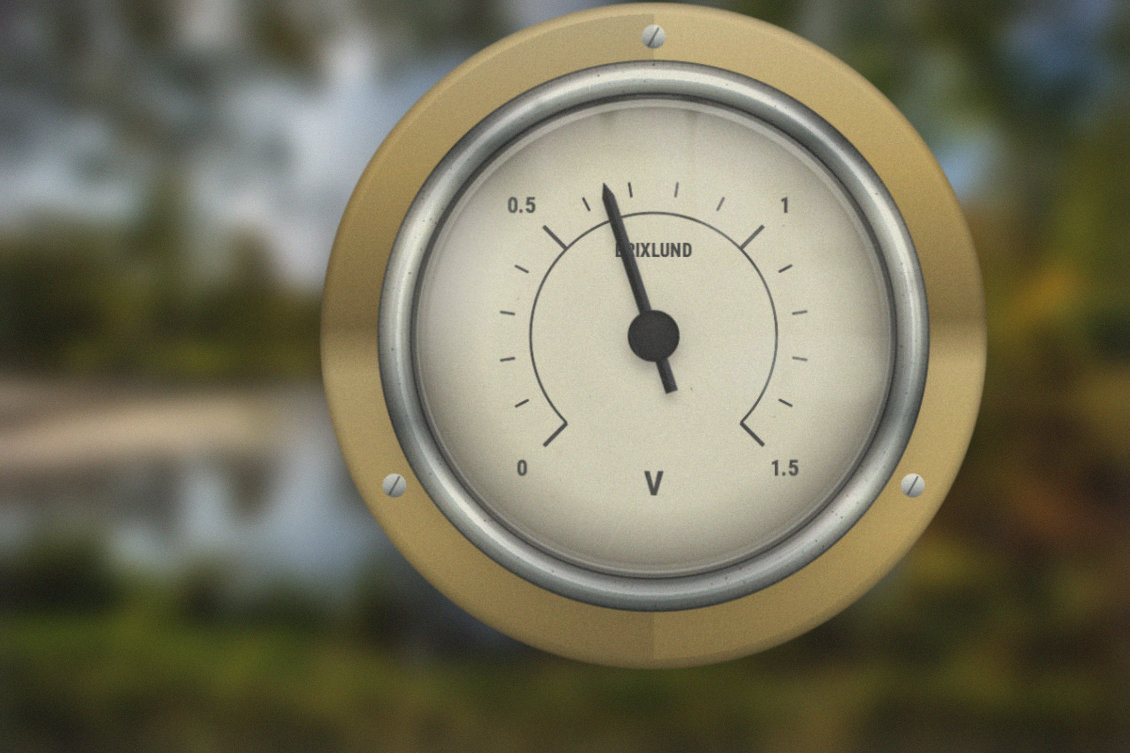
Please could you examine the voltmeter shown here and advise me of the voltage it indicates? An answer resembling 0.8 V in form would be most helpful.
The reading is 0.65 V
